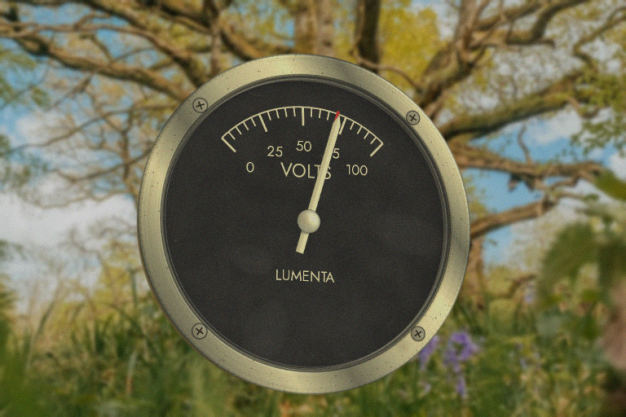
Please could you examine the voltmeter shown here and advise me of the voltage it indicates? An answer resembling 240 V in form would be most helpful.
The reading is 70 V
